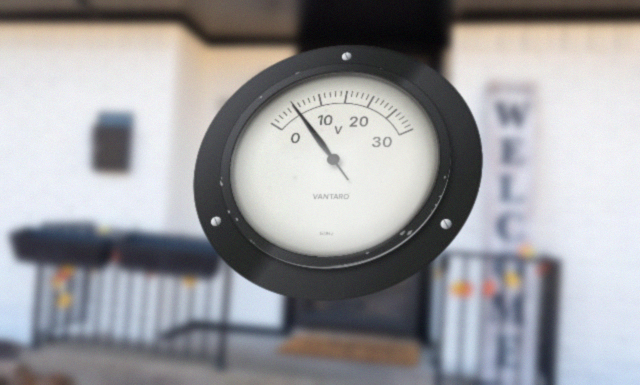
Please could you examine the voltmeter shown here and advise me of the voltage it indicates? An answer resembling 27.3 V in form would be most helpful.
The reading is 5 V
